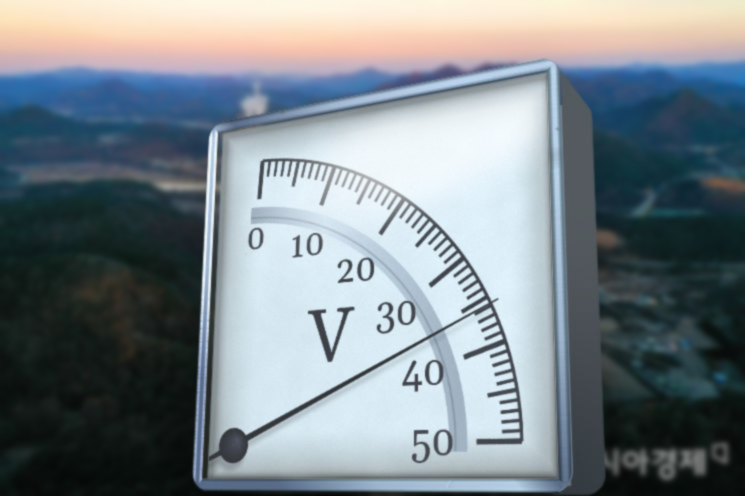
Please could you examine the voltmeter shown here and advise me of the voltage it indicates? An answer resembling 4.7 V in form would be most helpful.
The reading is 36 V
